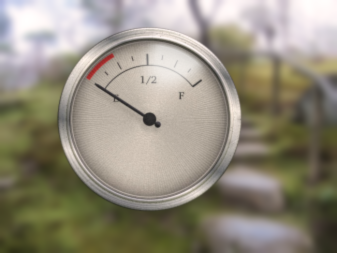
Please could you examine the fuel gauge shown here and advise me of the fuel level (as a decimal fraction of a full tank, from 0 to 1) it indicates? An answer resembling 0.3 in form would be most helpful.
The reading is 0
